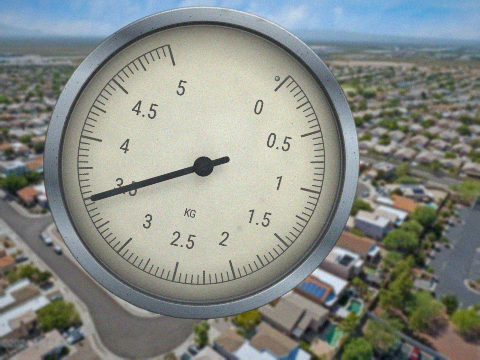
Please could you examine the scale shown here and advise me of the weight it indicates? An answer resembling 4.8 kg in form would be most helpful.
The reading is 3.5 kg
